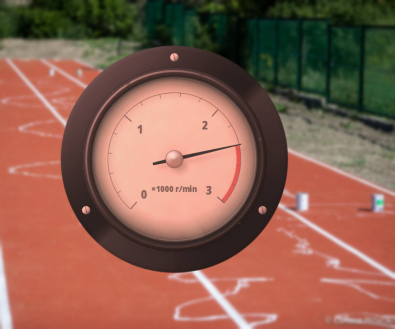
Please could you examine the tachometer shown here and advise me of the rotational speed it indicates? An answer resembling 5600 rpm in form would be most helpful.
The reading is 2400 rpm
